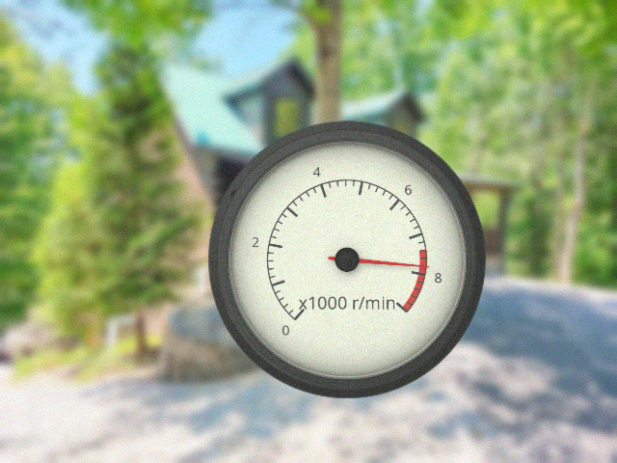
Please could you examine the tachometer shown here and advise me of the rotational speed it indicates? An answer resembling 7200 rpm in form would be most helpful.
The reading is 7800 rpm
